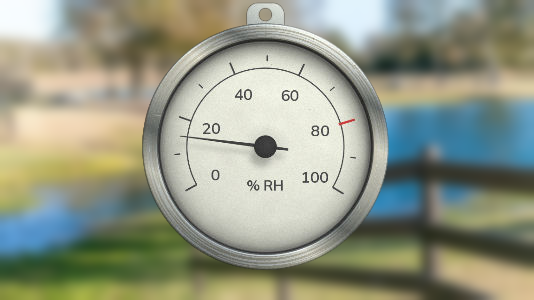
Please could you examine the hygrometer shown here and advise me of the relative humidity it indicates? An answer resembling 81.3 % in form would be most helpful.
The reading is 15 %
